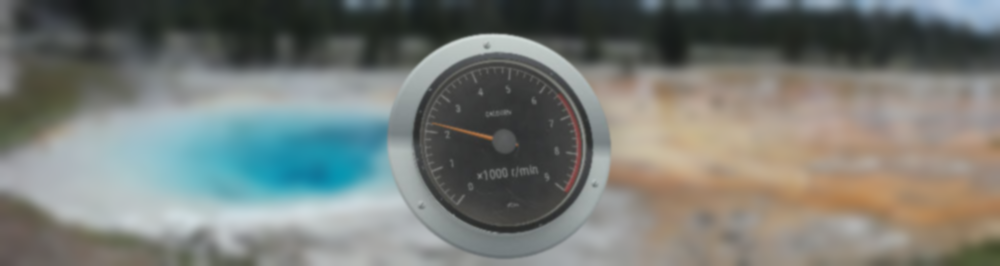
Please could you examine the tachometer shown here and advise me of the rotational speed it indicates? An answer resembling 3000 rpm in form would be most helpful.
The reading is 2200 rpm
